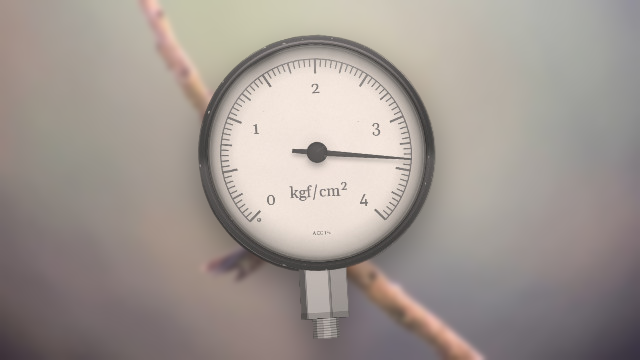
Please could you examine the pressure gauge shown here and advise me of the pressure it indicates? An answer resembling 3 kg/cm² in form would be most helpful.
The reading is 3.4 kg/cm²
